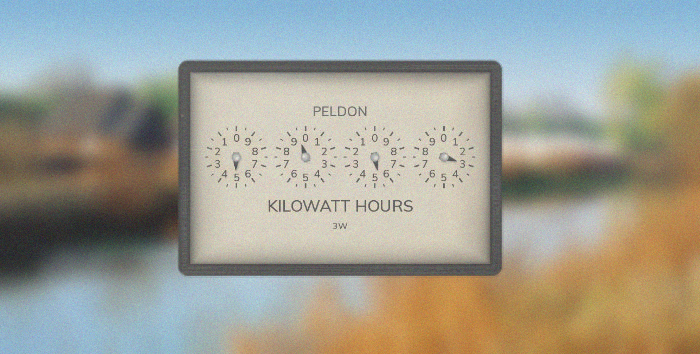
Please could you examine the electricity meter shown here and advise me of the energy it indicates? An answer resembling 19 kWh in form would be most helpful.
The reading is 4953 kWh
